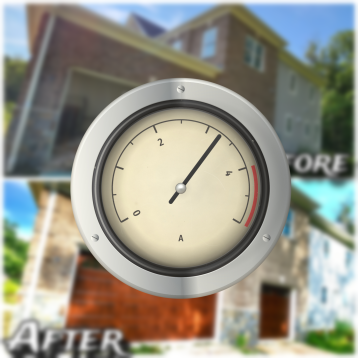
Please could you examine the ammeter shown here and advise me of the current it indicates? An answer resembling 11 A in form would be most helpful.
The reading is 3.25 A
